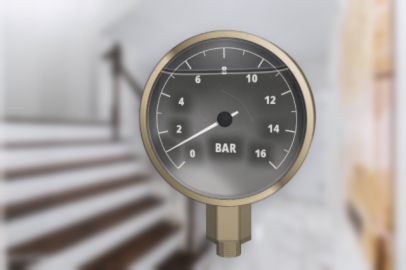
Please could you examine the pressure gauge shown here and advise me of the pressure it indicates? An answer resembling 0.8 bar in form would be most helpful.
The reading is 1 bar
